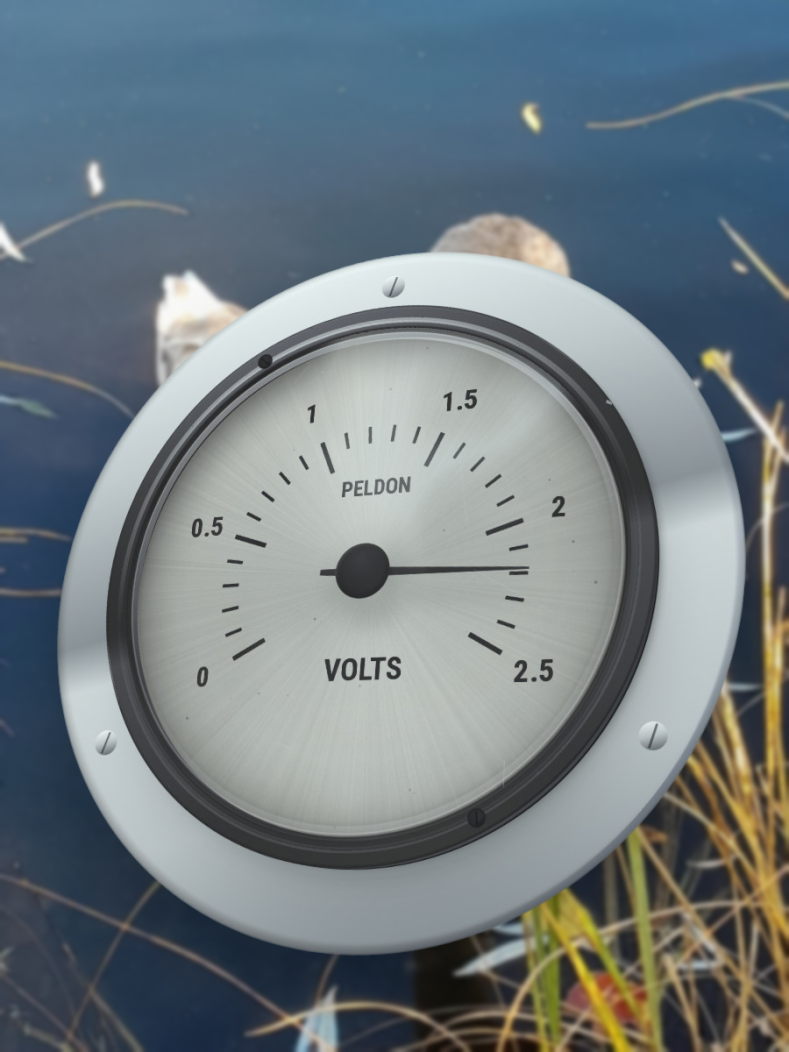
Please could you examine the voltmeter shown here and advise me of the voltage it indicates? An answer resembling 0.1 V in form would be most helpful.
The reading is 2.2 V
